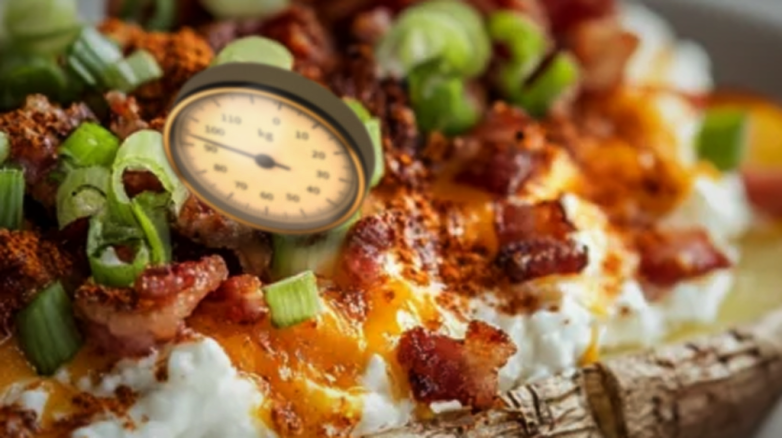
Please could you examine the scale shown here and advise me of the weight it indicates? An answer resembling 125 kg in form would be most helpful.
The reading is 95 kg
